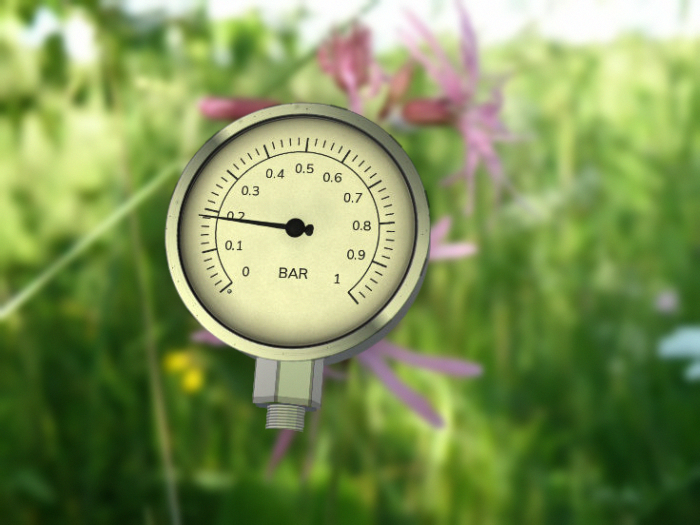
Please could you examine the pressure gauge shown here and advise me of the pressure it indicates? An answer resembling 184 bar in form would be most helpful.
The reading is 0.18 bar
